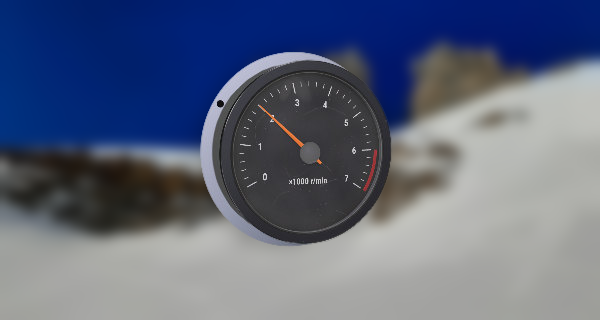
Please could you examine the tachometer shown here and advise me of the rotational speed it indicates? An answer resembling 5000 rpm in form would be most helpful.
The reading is 2000 rpm
